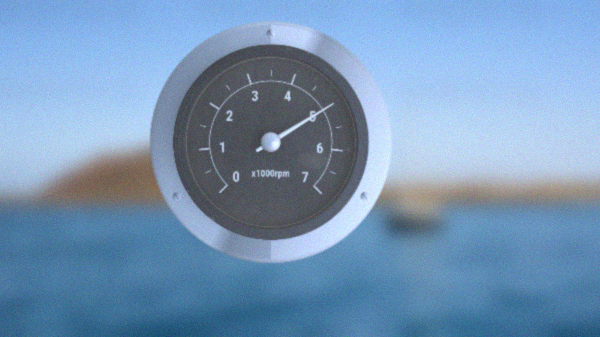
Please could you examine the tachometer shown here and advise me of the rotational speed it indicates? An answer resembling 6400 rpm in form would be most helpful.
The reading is 5000 rpm
